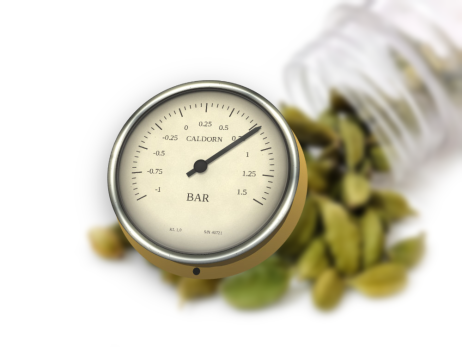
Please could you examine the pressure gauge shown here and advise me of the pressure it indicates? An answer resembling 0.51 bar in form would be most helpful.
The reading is 0.8 bar
